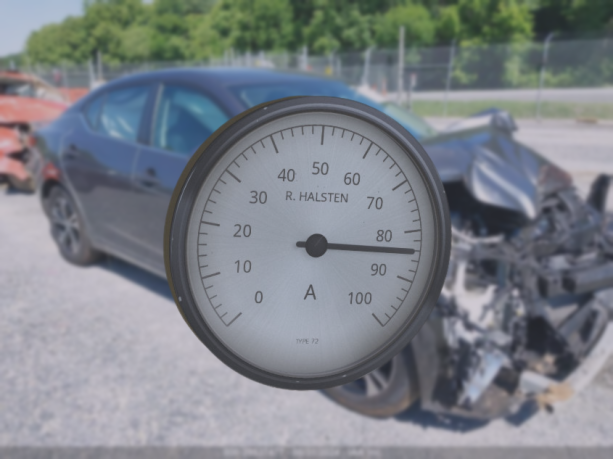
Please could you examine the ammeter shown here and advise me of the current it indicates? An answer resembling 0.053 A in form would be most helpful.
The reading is 84 A
